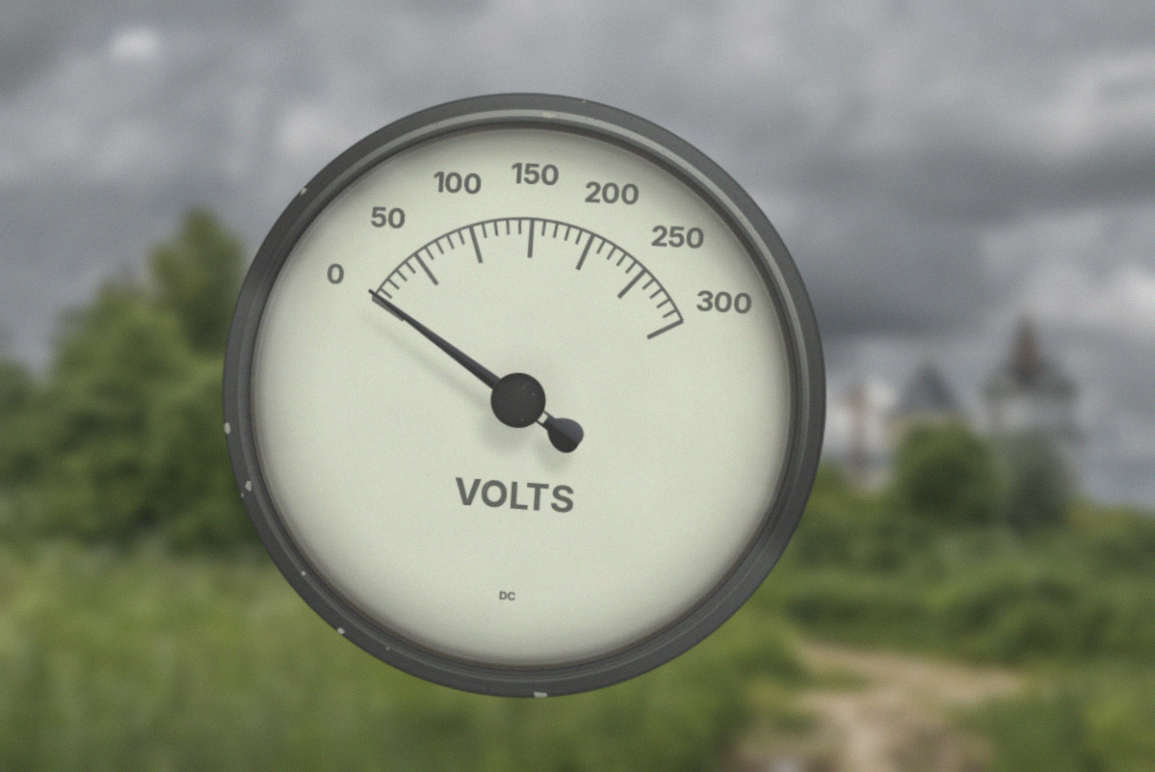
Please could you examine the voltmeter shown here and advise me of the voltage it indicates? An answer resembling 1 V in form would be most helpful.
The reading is 5 V
